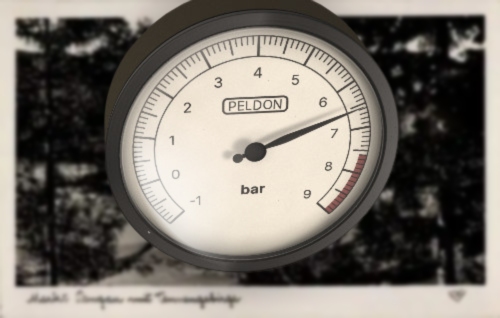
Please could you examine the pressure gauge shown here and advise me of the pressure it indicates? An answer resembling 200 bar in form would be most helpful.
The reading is 6.5 bar
